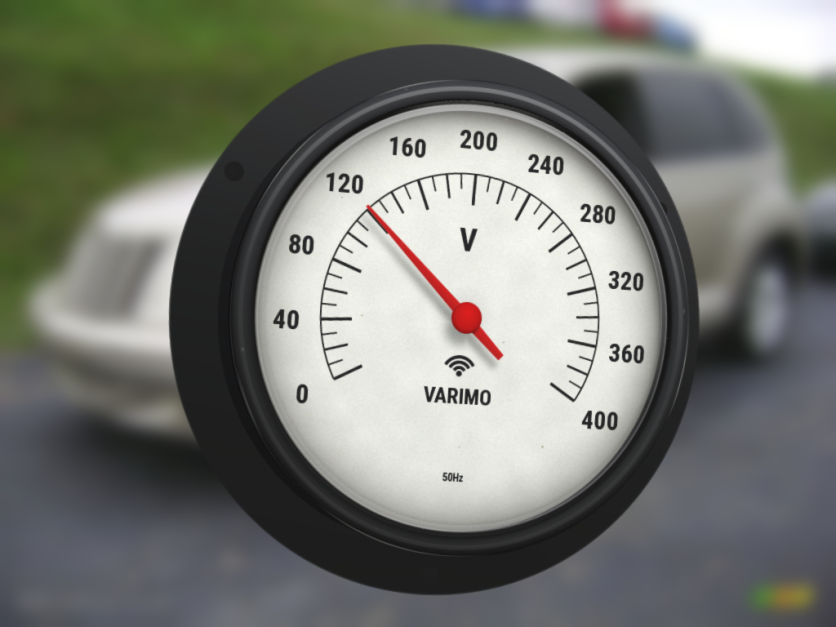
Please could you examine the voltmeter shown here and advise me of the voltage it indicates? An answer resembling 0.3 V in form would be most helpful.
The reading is 120 V
